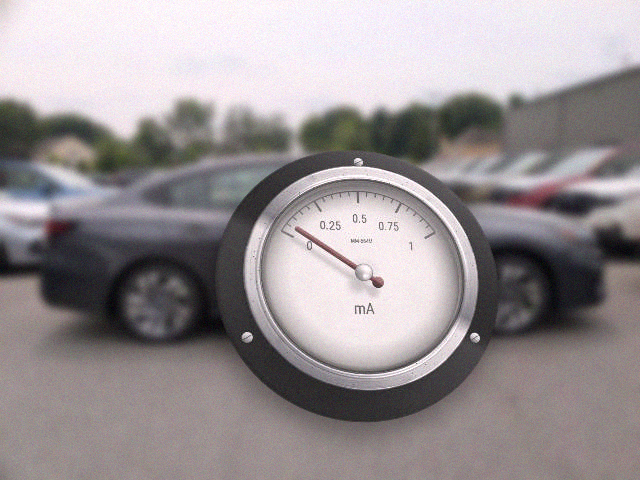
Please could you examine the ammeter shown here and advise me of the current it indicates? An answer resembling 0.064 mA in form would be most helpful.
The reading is 0.05 mA
